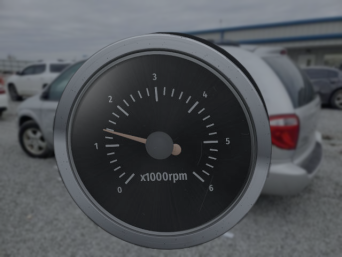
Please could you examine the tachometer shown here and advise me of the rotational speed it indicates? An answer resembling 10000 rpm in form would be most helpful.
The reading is 1400 rpm
